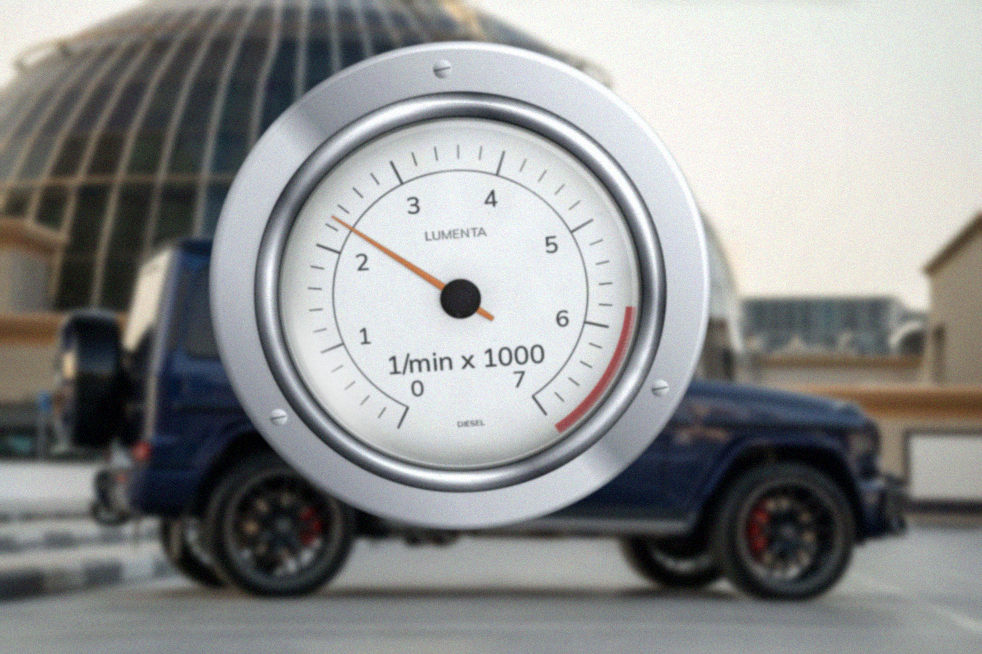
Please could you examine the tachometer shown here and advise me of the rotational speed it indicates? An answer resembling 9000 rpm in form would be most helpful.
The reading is 2300 rpm
